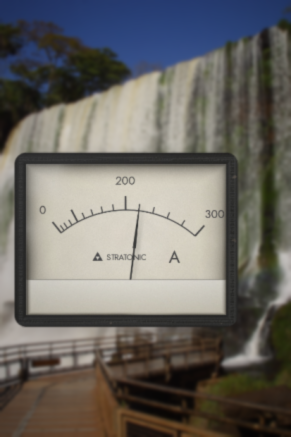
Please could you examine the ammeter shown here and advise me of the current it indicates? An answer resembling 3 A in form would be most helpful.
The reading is 220 A
